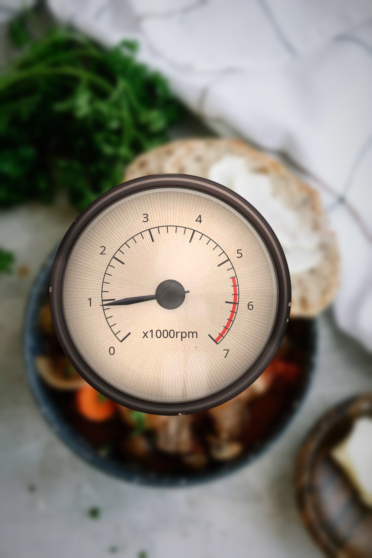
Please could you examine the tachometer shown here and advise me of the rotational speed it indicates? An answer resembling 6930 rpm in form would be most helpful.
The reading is 900 rpm
